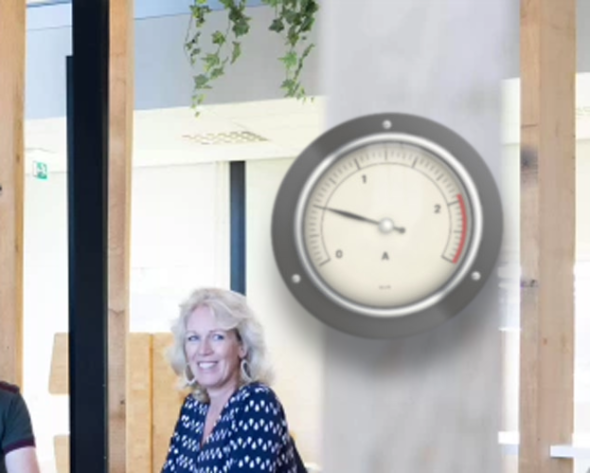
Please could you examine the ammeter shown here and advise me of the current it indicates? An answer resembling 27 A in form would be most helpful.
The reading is 0.5 A
